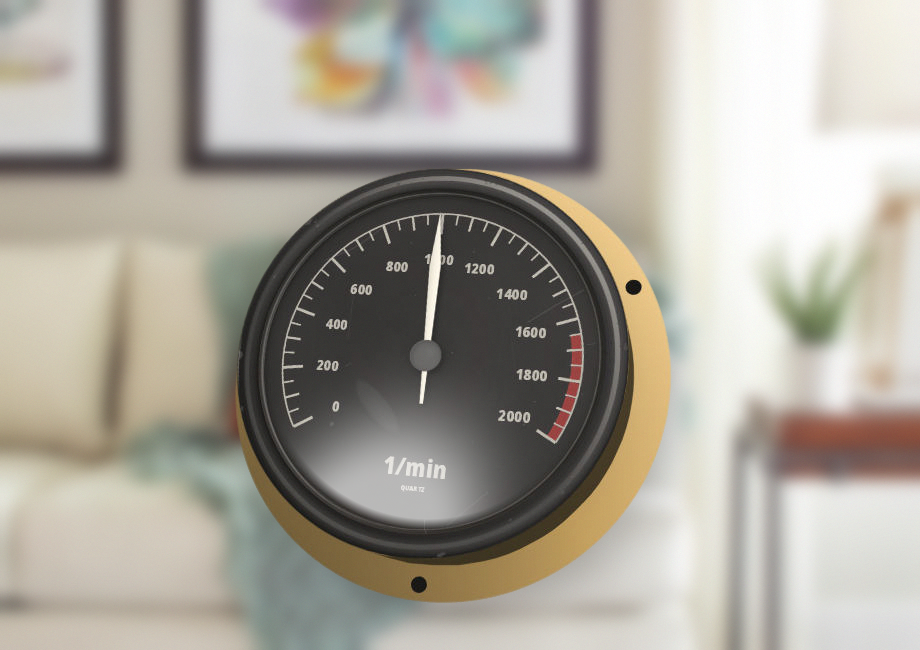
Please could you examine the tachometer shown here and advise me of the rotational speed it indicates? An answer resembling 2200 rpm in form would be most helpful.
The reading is 1000 rpm
